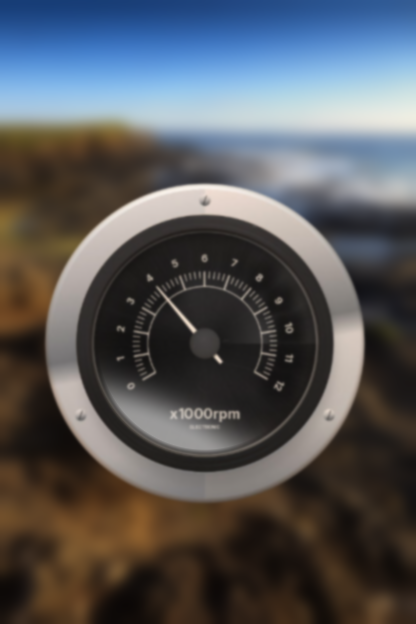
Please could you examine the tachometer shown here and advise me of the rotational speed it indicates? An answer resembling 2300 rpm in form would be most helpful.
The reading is 4000 rpm
